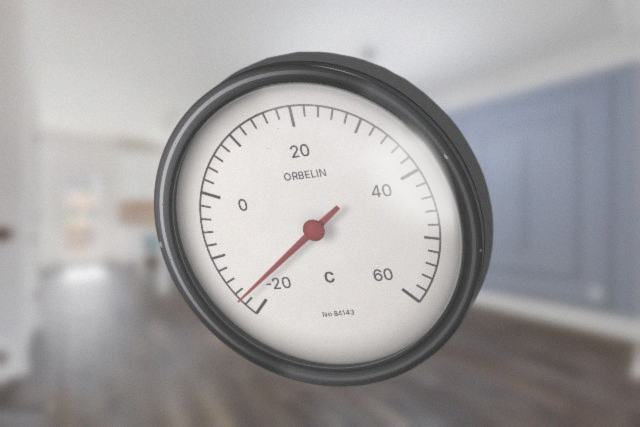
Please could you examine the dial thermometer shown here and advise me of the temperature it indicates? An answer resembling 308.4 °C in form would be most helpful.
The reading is -17 °C
